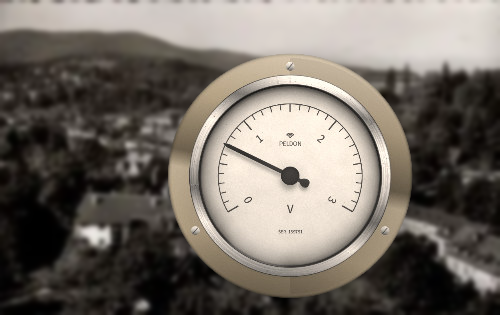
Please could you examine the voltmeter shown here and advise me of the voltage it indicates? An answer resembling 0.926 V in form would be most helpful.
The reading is 0.7 V
